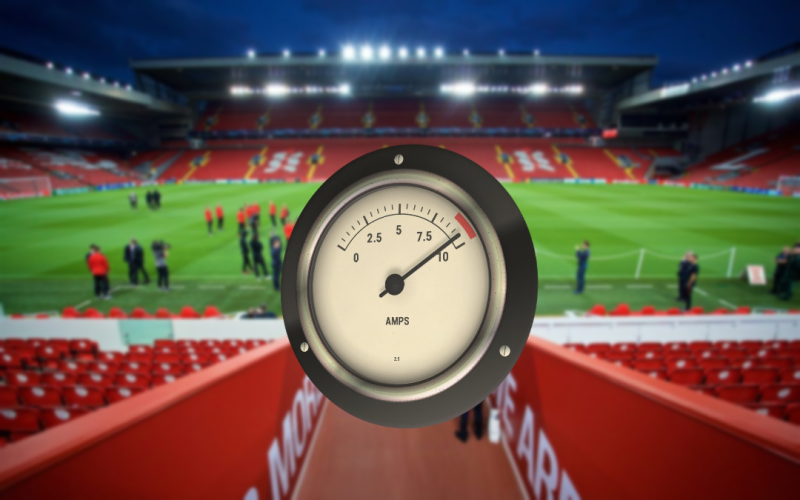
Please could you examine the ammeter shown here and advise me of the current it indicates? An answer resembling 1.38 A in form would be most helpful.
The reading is 9.5 A
